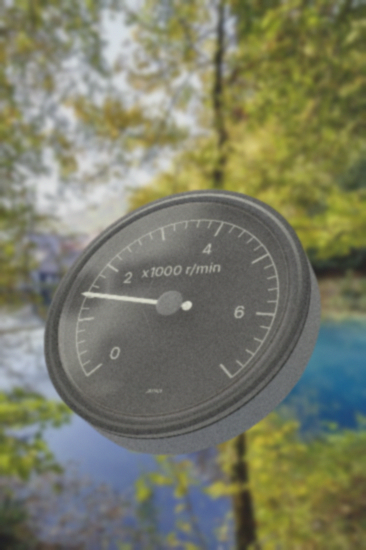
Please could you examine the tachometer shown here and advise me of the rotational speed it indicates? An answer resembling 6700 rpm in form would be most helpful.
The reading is 1400 rpm
